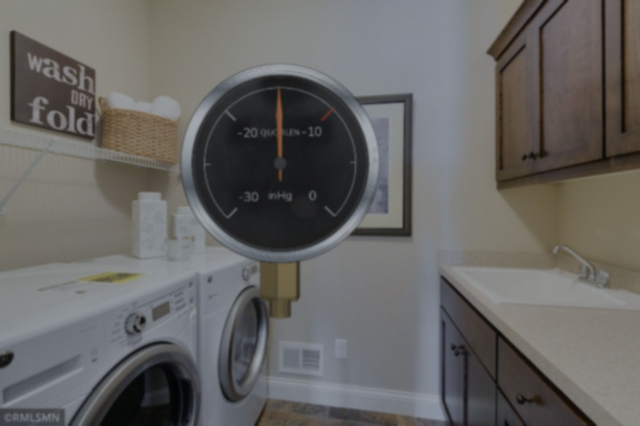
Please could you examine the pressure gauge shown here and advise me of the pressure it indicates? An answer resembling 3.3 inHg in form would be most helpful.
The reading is -15 inHg
